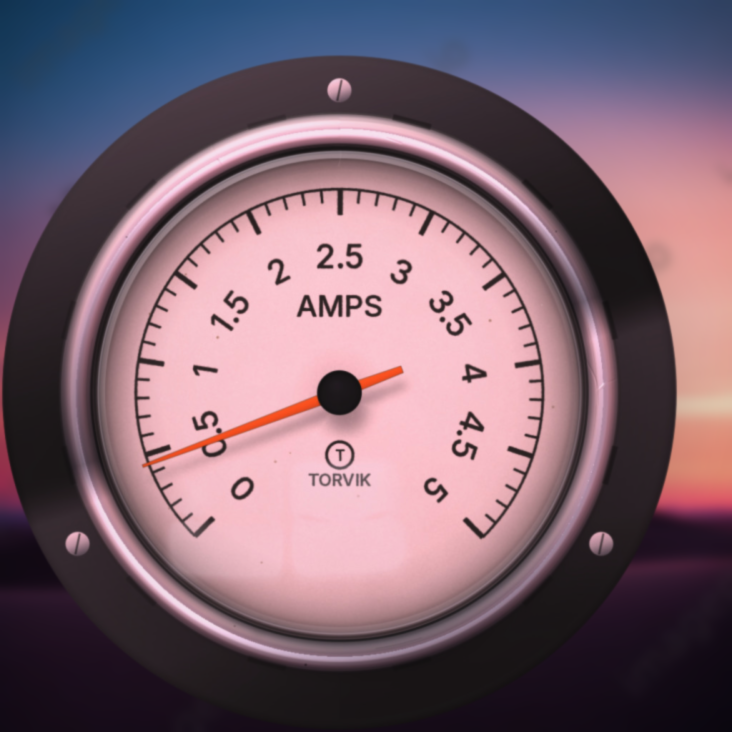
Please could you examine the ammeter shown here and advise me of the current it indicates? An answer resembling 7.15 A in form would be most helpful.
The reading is 0.45 A
